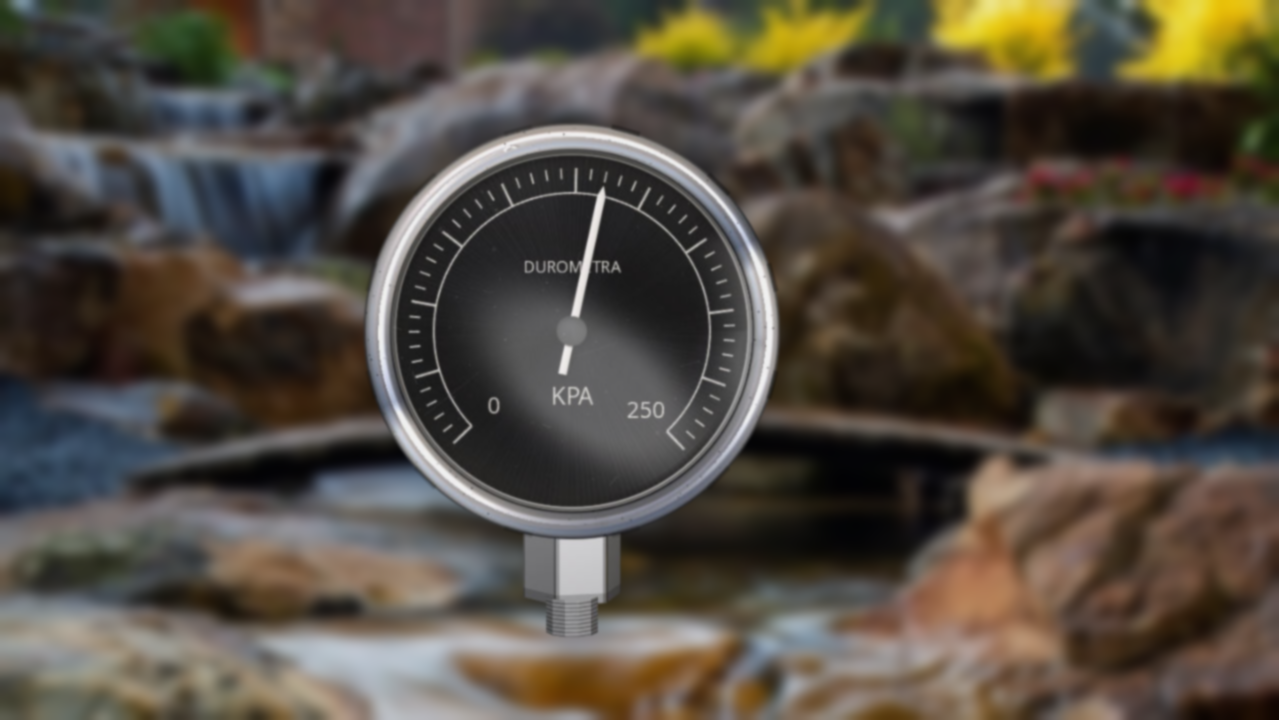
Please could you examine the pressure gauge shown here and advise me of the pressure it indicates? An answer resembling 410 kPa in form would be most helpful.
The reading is 135 kPa
